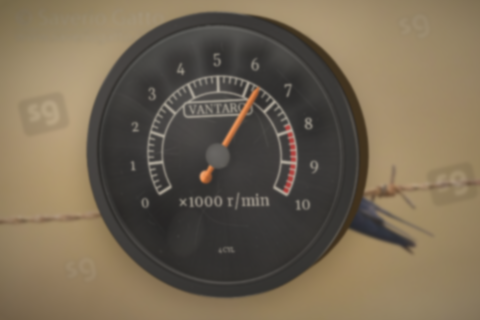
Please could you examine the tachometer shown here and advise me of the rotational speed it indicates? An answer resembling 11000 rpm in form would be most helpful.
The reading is 6400 rpm
